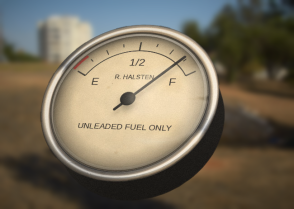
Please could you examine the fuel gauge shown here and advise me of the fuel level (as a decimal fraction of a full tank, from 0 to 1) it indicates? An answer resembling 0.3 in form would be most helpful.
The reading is 0.875
